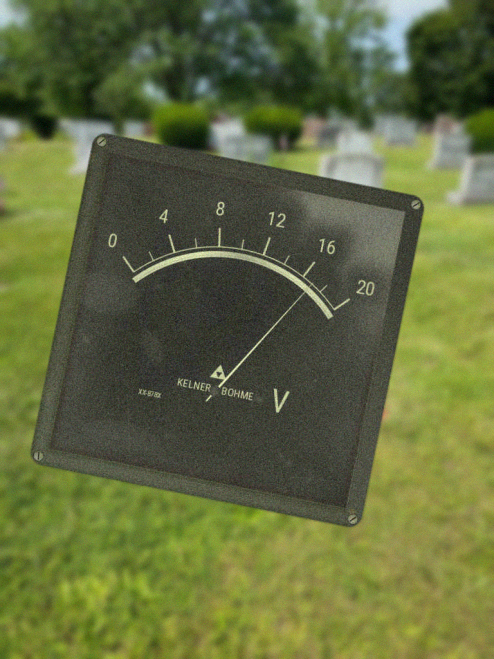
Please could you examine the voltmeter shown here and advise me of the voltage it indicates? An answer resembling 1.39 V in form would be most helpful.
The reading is 17 V
